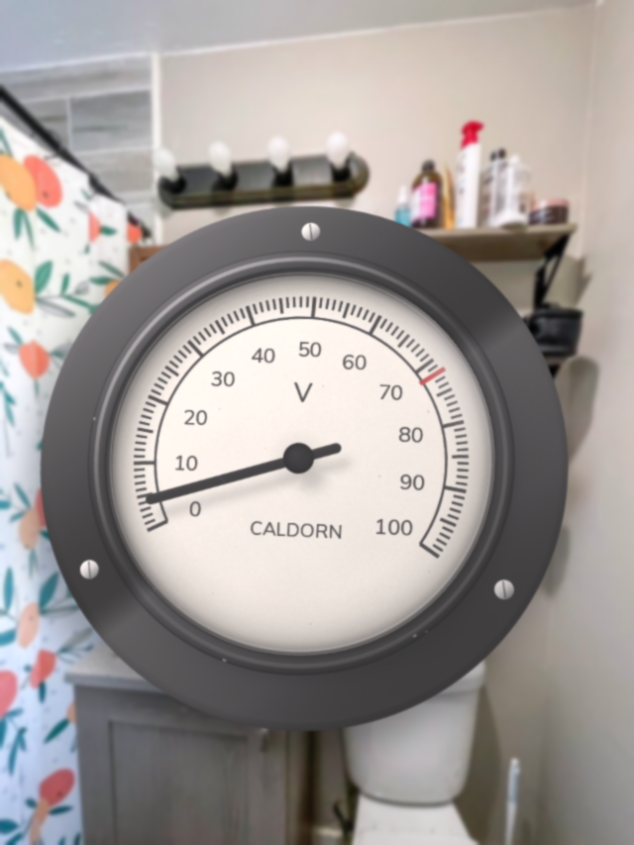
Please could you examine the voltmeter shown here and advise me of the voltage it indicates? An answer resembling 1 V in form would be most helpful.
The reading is 4 V
